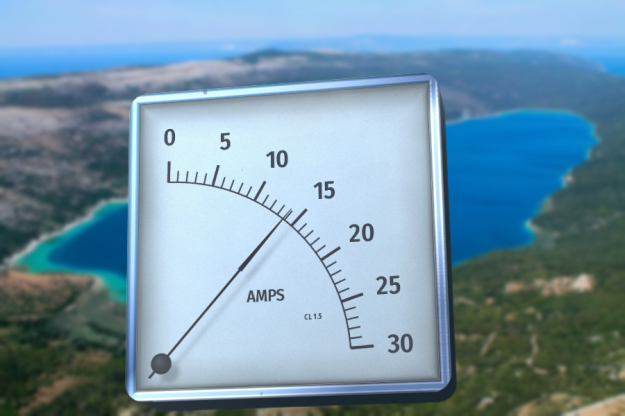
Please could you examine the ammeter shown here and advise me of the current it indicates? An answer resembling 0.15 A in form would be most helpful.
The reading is 14 A
